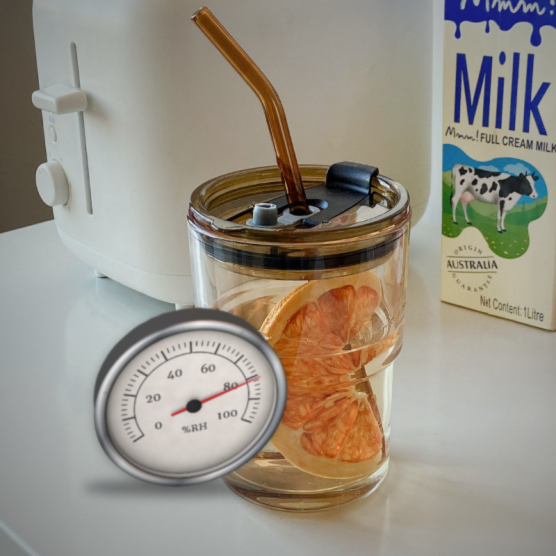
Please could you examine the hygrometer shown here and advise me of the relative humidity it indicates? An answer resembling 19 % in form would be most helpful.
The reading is 80 %
